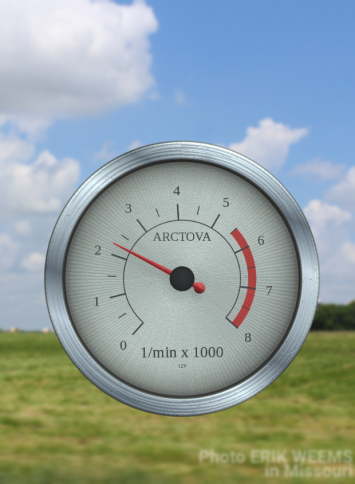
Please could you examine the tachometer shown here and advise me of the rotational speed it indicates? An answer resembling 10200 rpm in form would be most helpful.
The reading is 2250 rpm
